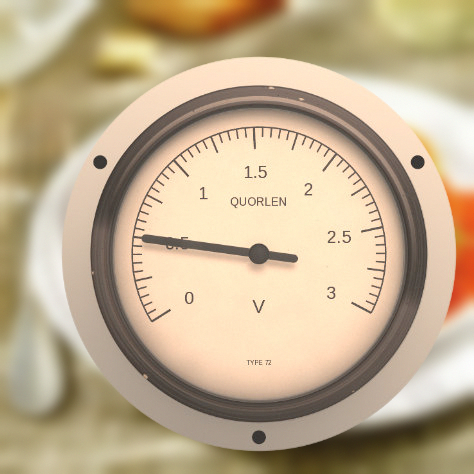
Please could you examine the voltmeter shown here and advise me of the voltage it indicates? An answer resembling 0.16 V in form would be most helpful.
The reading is 0.5 V
